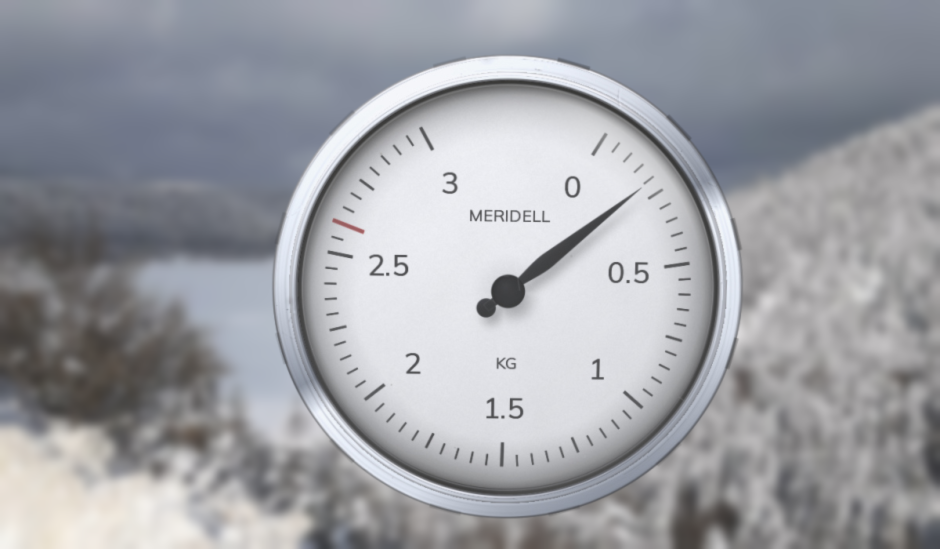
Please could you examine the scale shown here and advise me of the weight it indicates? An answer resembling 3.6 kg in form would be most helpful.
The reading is 0.2 kg
